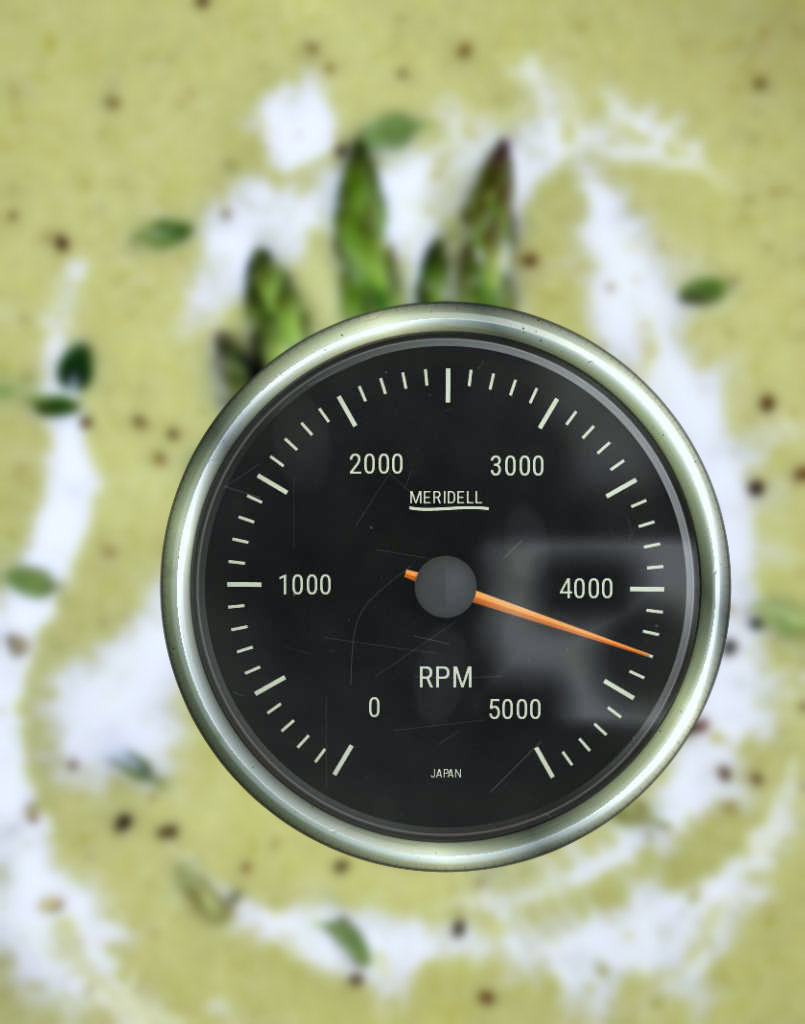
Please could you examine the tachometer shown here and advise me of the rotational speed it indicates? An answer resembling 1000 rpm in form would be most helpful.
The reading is 4300 rpm
